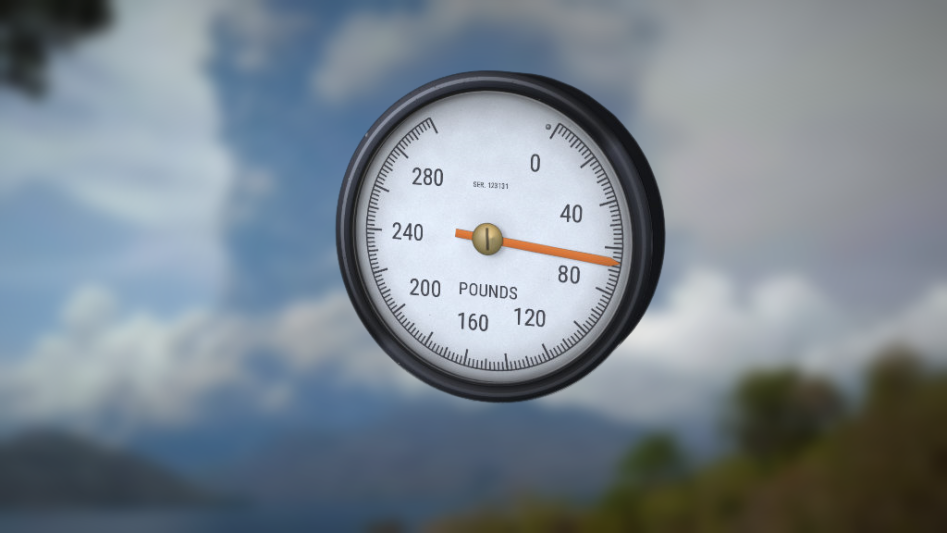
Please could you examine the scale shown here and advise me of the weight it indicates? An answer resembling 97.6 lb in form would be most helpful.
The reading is 66 lb
